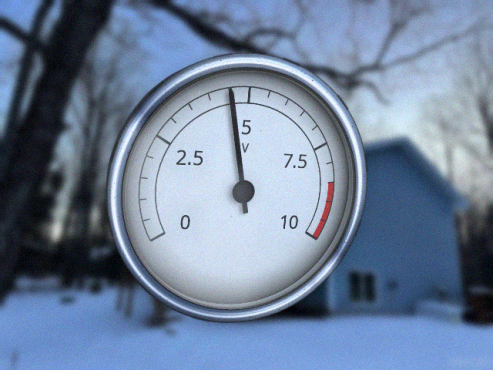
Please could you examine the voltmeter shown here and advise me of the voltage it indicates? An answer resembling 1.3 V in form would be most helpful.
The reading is 4.5 V
